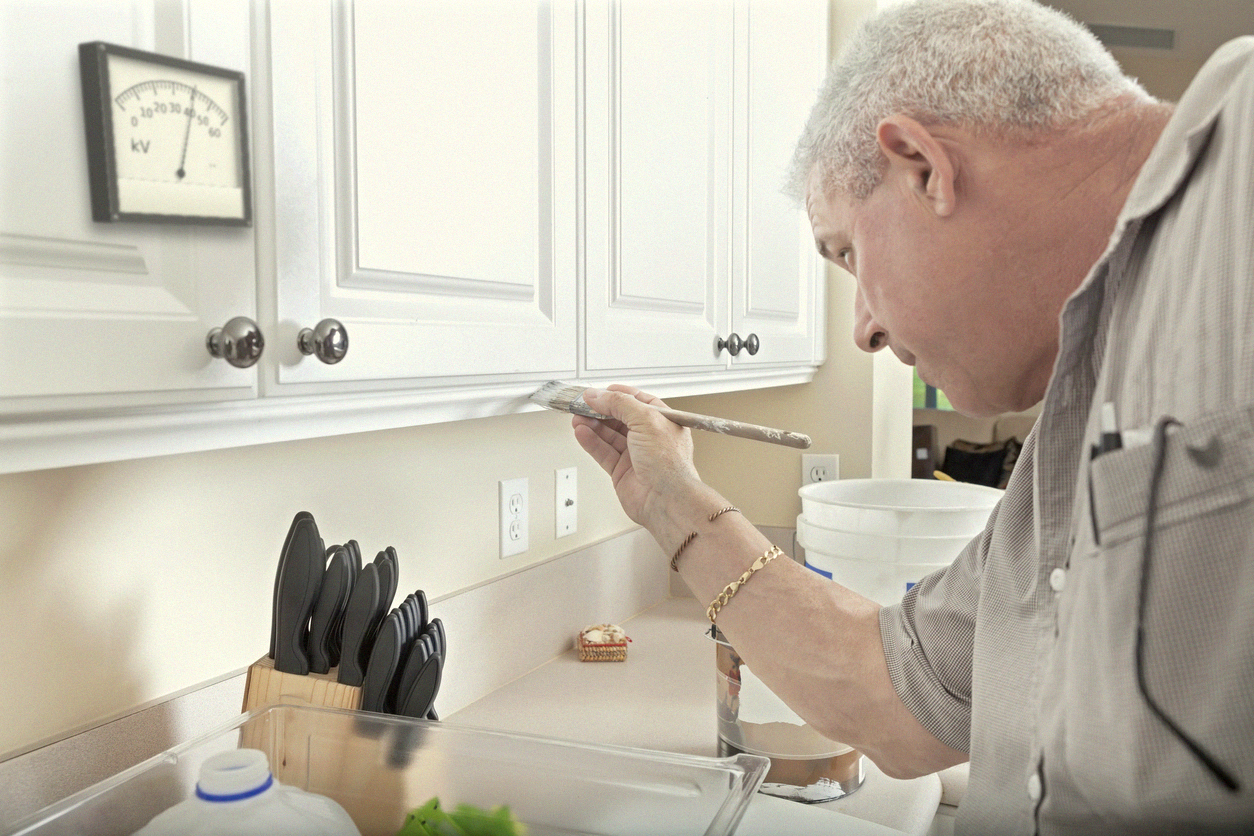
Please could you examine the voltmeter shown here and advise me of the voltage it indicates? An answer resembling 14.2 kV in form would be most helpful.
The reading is 40 kV
